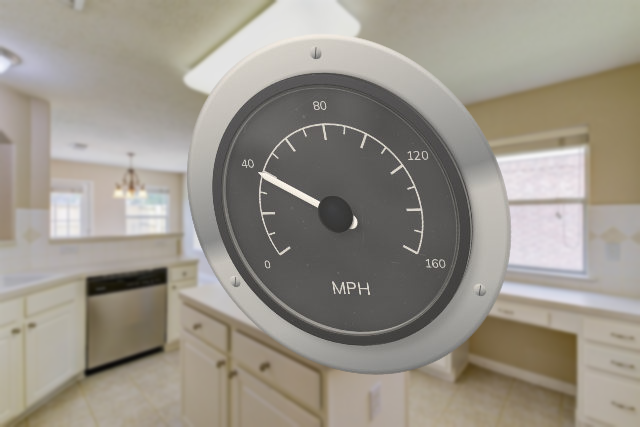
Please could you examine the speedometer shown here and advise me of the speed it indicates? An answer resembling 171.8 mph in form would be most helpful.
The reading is 40 mph
